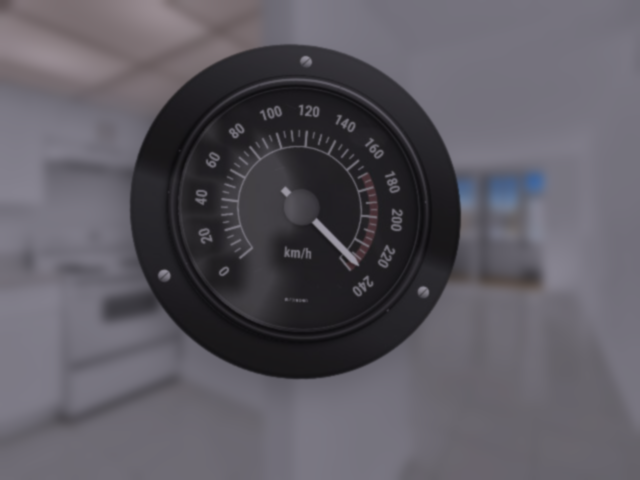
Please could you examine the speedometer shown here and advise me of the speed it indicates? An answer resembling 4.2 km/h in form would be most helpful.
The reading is 235 km/h
